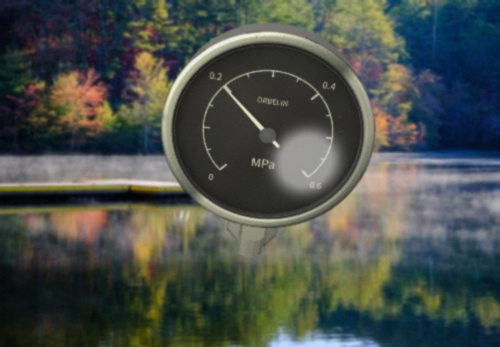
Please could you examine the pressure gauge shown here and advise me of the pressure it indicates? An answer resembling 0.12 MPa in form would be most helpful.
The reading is 0.2 MPa
